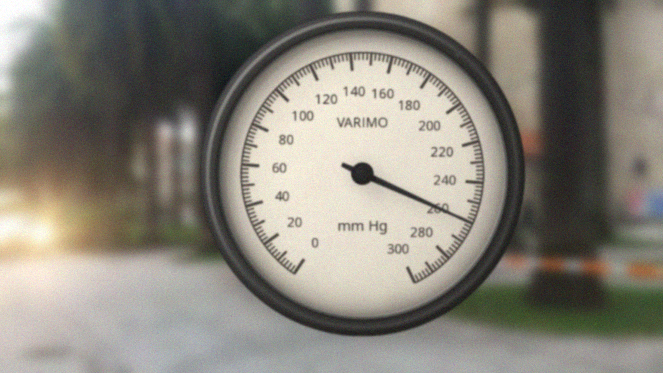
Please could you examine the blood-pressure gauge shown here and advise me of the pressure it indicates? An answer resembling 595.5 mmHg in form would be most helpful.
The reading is 260 mmHg
